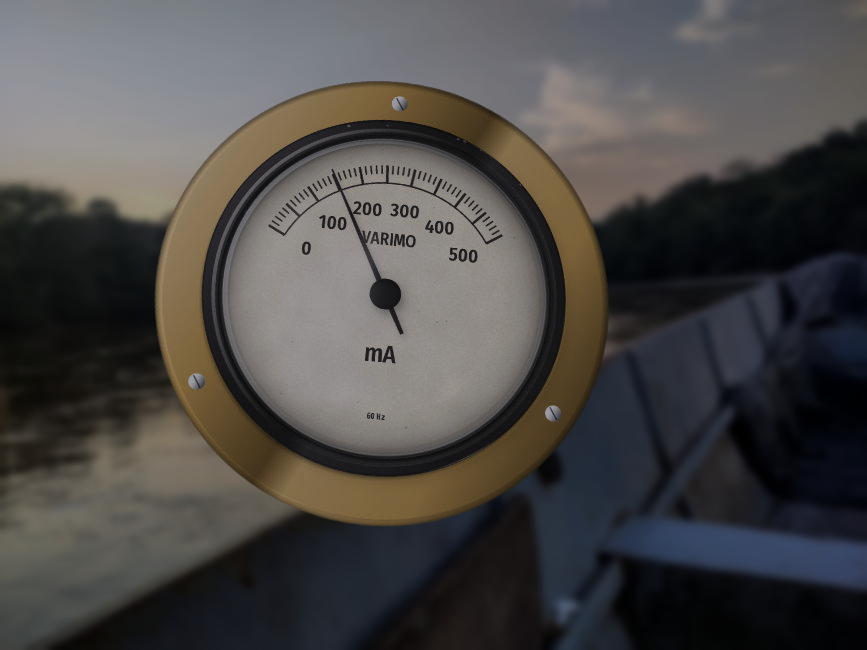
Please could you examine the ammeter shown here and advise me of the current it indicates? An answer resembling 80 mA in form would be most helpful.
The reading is 150 mA
